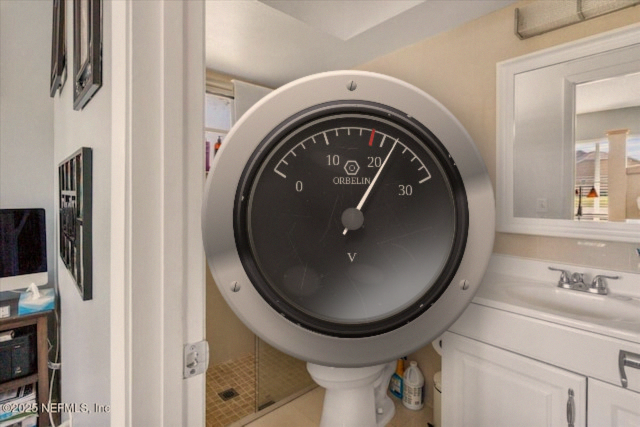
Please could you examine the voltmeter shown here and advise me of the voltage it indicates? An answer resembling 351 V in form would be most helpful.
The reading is 22 V
